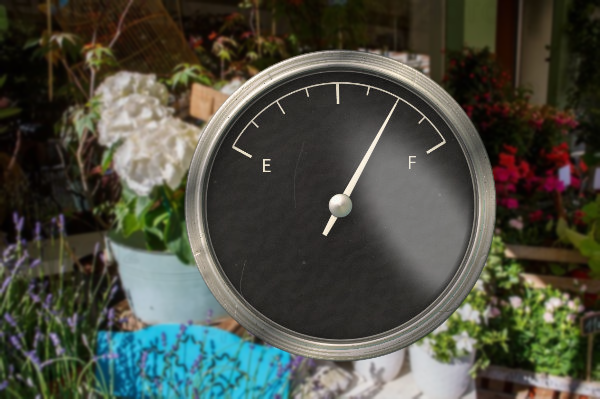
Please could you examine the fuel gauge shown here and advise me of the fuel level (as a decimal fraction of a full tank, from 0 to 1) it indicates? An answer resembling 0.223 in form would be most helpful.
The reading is 0.75
